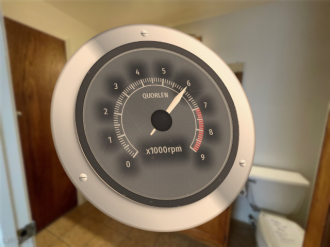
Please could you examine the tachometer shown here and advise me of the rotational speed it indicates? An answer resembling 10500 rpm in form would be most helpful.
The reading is 6000 rpm
